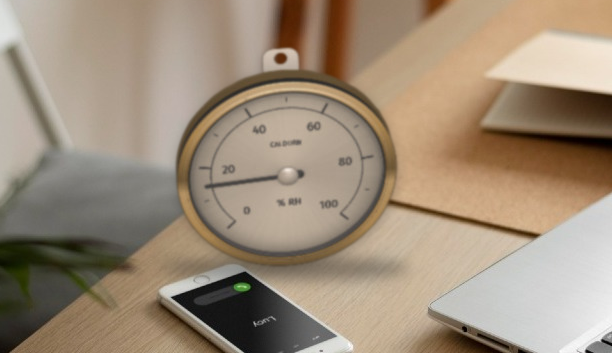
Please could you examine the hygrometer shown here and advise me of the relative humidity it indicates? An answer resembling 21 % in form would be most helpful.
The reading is 15 %
